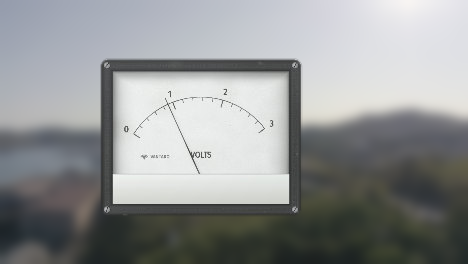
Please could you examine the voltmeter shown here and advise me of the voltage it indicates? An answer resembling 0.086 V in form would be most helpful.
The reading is 0.9 V
